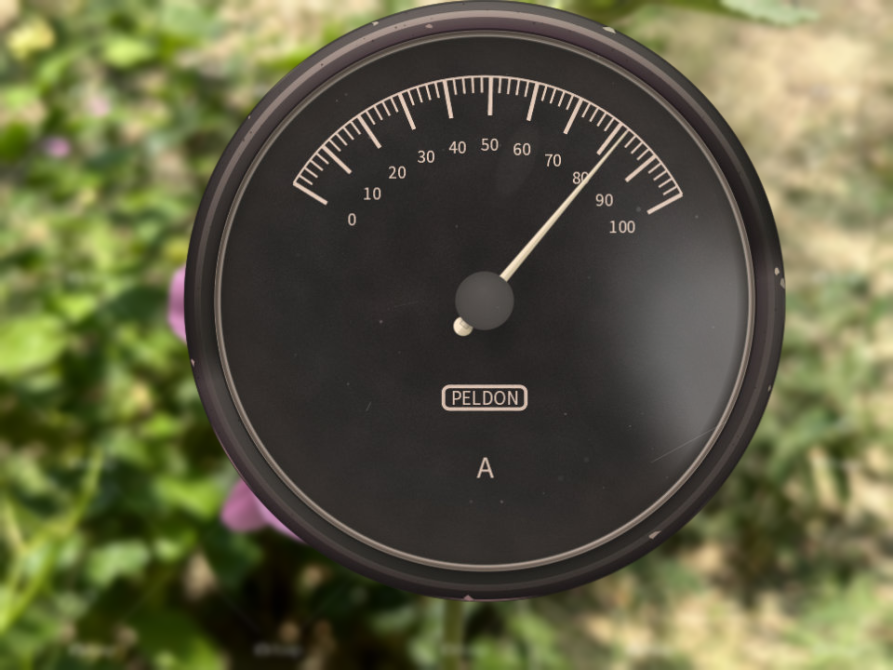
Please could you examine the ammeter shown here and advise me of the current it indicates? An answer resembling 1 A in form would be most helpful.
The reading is 82 A
